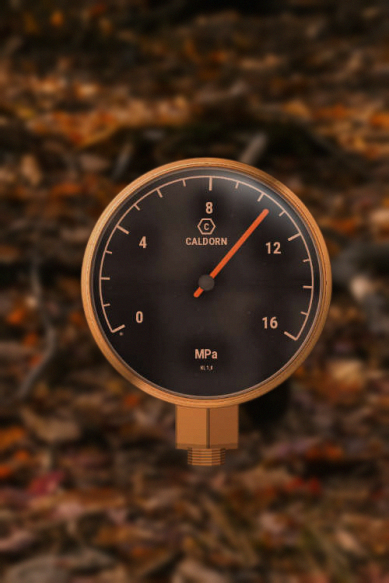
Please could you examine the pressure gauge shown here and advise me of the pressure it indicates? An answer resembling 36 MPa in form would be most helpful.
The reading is 10.5 MPa
